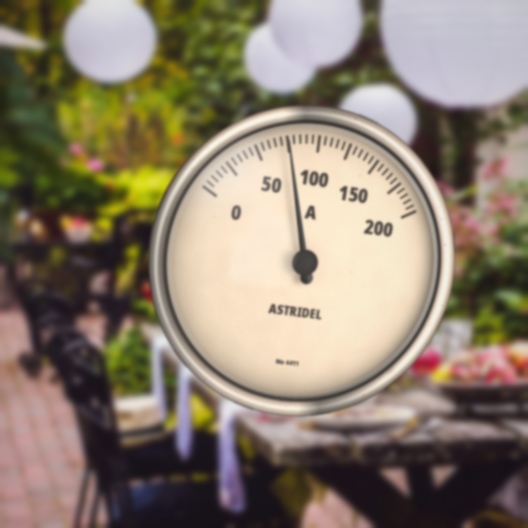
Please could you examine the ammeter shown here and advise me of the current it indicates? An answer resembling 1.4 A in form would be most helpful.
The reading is 75 A
